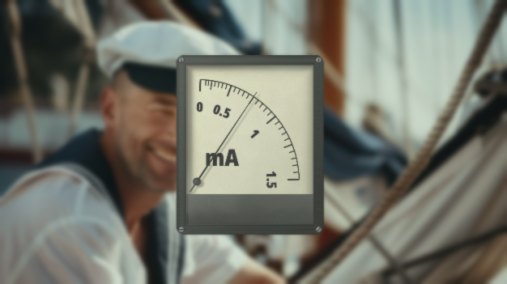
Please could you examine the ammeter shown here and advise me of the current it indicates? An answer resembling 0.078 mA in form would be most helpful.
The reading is 0.75 mA
